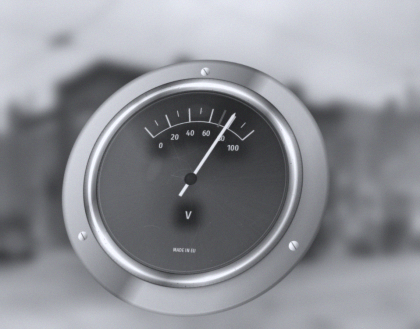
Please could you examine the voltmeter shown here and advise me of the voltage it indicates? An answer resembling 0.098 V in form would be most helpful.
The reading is 80 V
